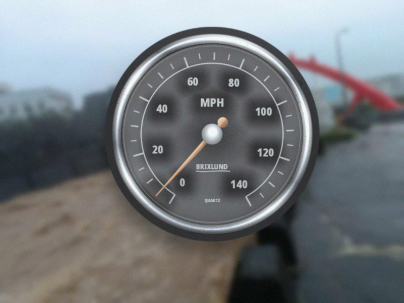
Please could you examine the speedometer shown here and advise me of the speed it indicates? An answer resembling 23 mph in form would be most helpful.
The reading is 5 mph
